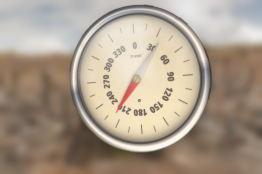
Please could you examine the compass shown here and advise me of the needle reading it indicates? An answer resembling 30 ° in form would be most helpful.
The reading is 217.5 °
